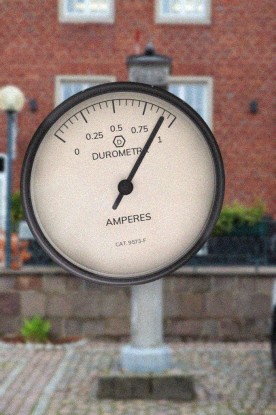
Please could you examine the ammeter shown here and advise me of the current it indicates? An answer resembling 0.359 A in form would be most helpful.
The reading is 0.9 A
